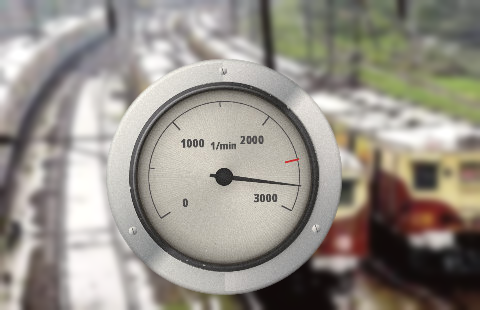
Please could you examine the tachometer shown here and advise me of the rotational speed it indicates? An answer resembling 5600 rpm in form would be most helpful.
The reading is 2750 rpm
